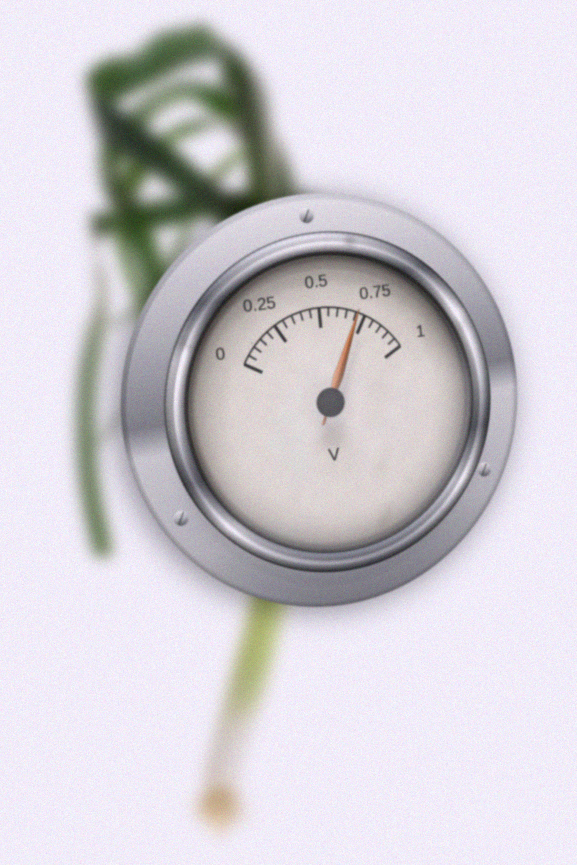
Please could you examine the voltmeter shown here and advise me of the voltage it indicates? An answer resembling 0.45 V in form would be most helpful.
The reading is 0.7 V
